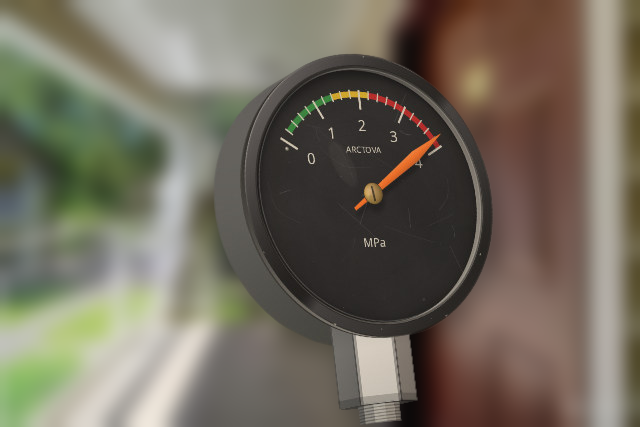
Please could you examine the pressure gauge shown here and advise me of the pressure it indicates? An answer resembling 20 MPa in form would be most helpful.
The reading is 3.8 MPa
